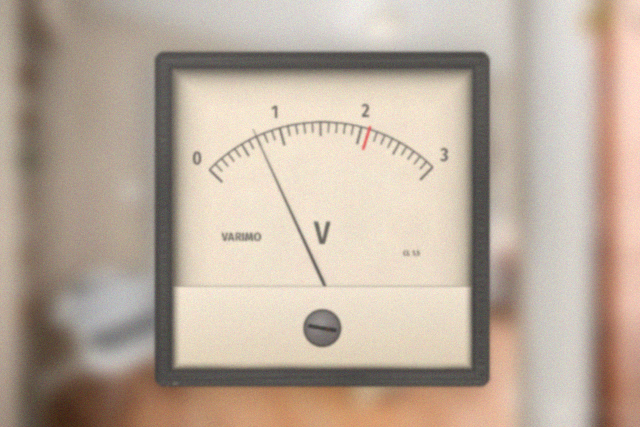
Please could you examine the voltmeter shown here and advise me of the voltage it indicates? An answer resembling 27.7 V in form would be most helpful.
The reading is 0.7 V
